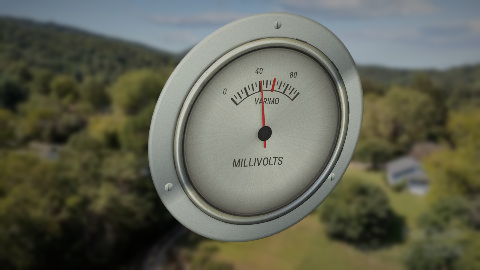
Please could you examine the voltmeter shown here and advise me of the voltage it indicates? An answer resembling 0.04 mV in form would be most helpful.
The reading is 40 mV
